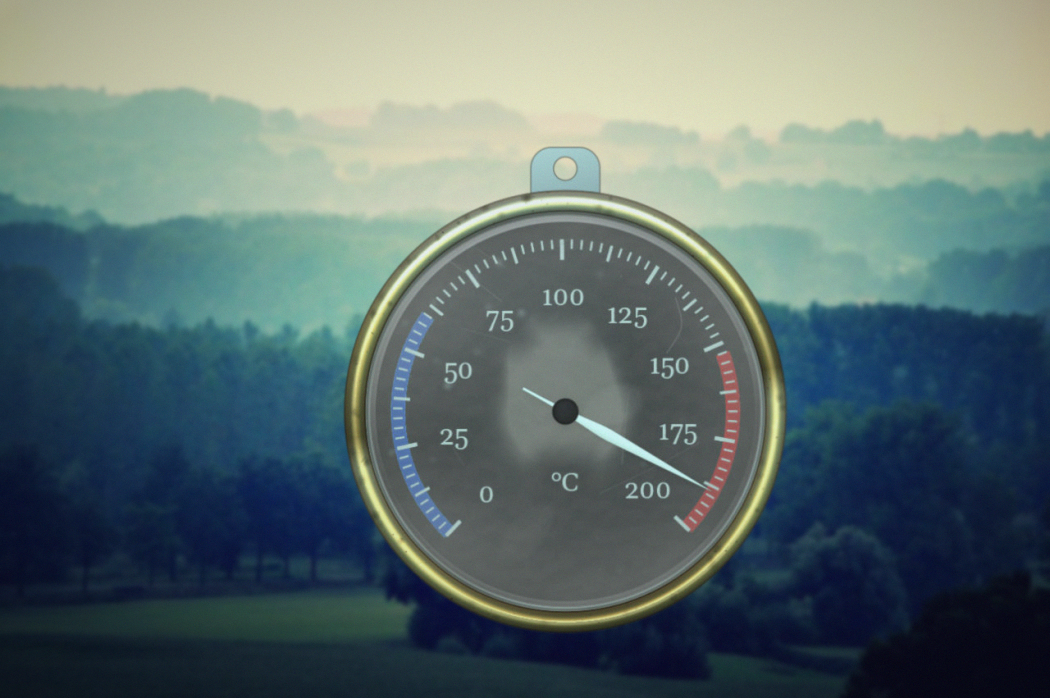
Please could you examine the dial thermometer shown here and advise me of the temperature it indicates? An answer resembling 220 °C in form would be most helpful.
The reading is 188.75 °C
